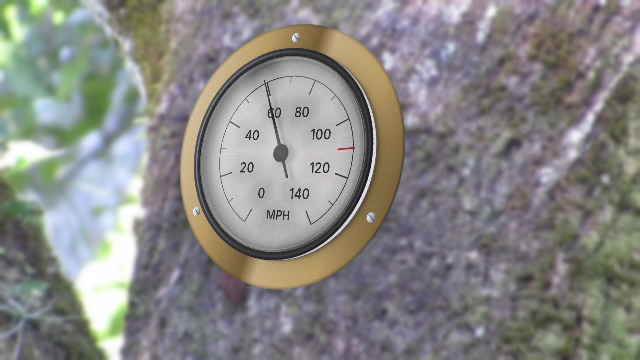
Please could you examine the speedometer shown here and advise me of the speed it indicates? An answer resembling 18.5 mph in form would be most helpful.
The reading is 60 mph
